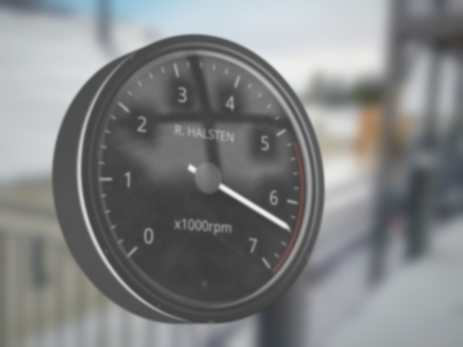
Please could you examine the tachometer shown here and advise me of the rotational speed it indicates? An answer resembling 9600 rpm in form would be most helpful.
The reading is 6400 rpm
